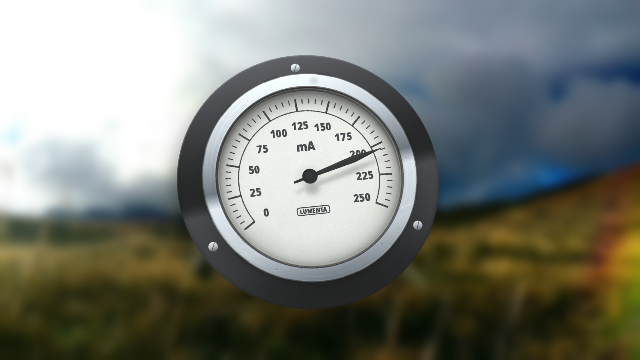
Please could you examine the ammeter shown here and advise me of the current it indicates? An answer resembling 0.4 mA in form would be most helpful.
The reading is 205 mA
